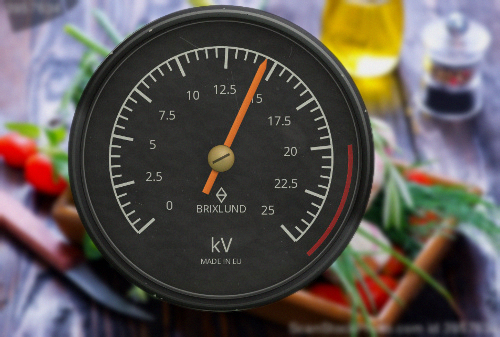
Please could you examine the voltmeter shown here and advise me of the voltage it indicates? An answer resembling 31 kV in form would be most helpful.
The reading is 14.5 kV
